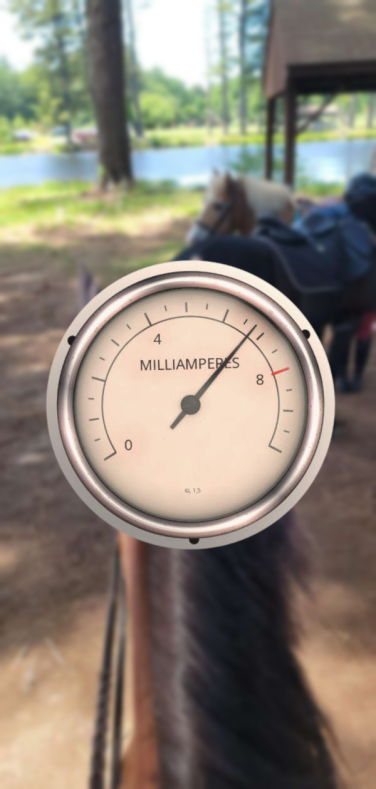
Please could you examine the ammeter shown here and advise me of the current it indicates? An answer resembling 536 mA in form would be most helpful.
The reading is 6.75 mA
